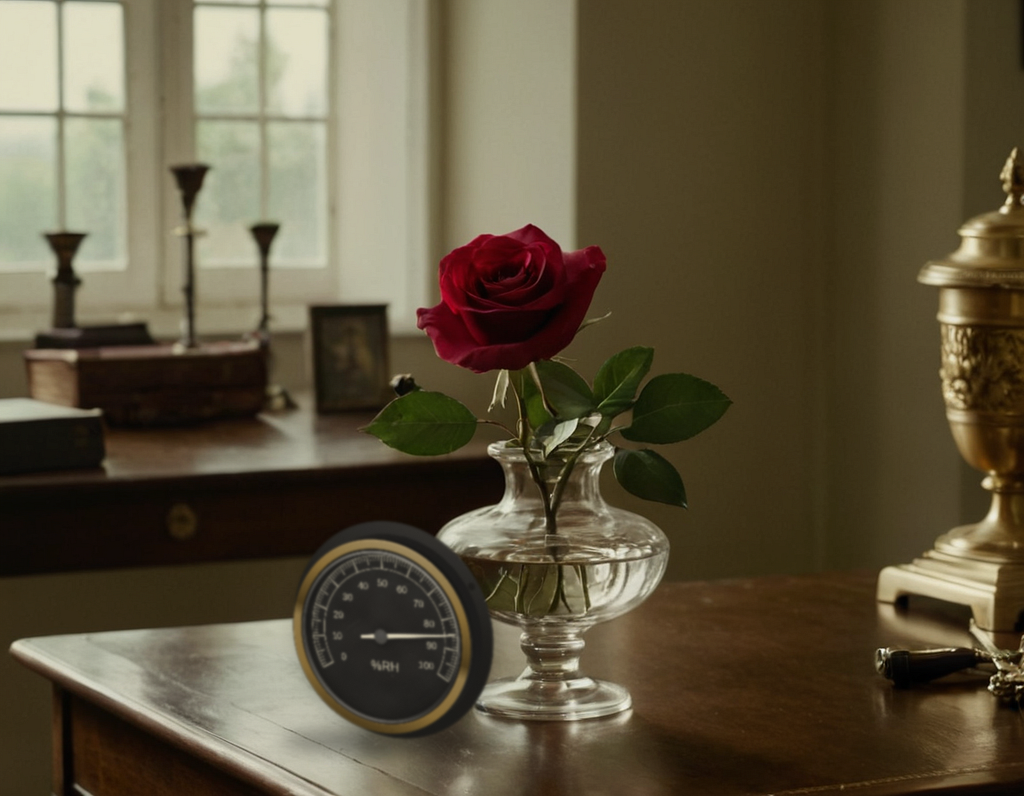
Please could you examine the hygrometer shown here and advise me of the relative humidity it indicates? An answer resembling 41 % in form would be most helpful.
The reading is 85 %
